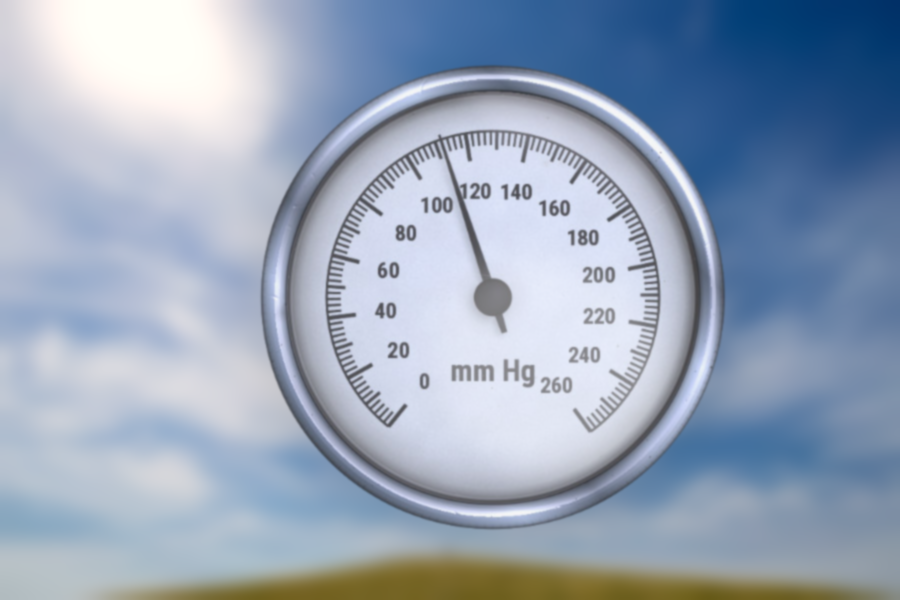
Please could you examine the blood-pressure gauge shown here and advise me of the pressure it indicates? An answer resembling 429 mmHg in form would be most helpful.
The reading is 112 mmHg
